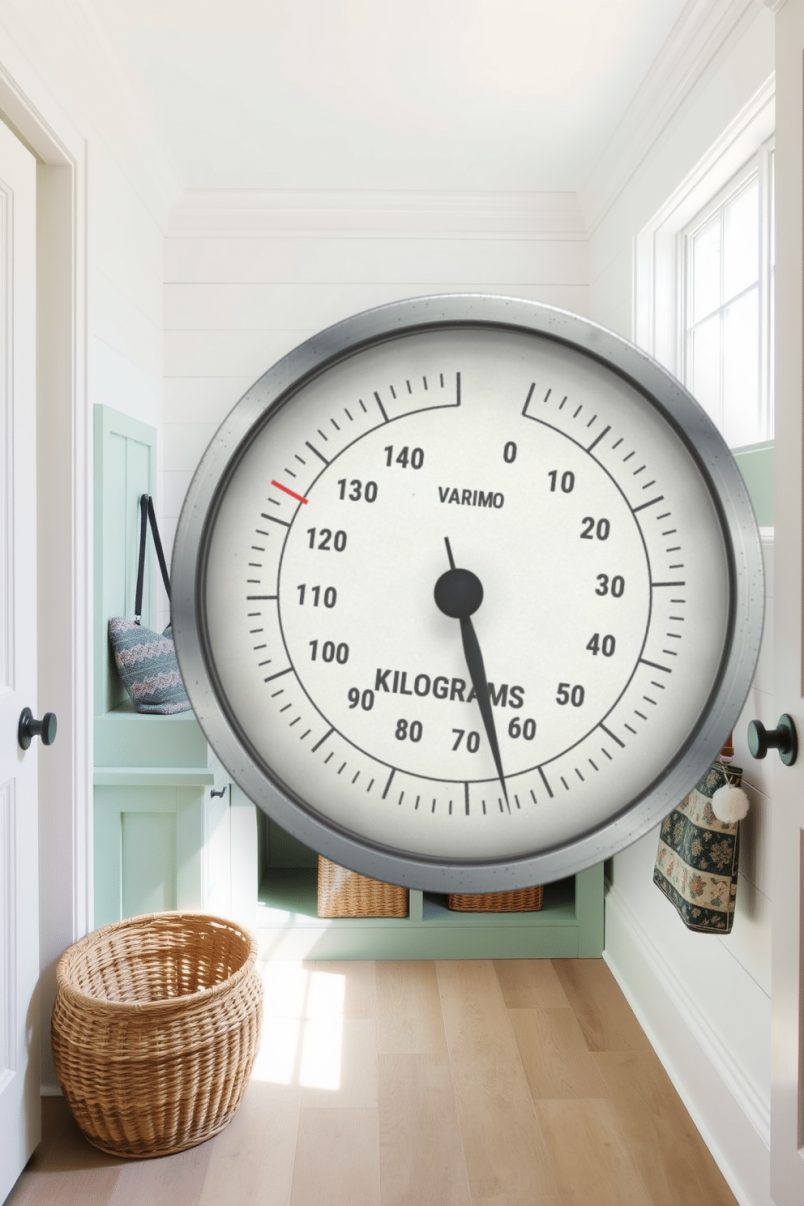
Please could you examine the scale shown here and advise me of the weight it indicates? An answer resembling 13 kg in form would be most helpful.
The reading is 65 kg
